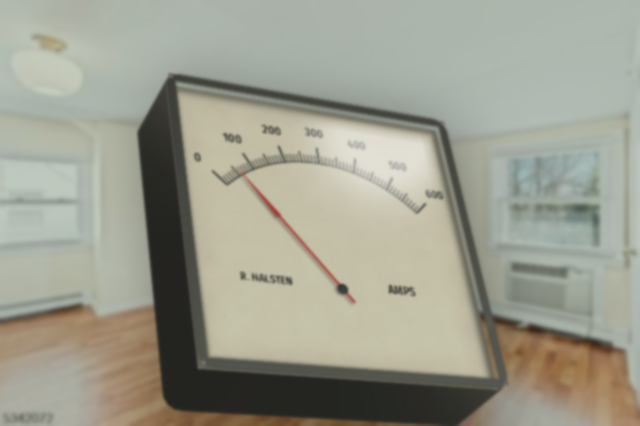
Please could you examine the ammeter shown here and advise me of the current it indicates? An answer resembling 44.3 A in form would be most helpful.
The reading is 50 A
